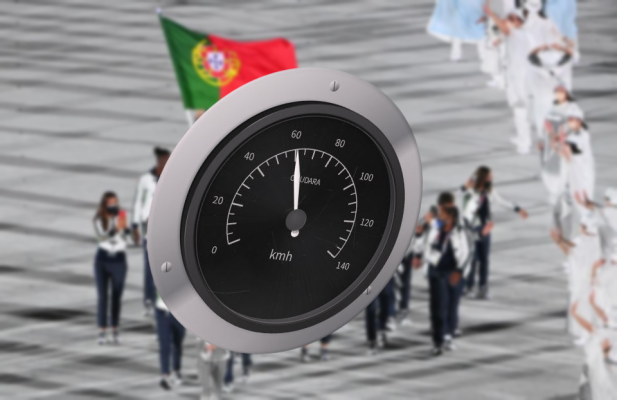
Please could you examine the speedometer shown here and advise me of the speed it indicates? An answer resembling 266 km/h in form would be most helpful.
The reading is 60 km/h
